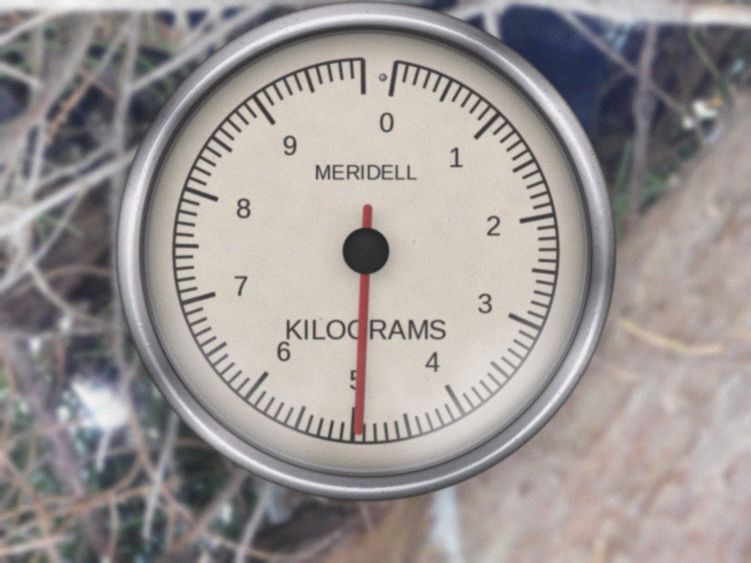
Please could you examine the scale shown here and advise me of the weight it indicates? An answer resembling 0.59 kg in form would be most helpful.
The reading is 4.95 kg
